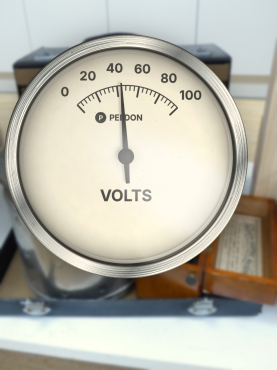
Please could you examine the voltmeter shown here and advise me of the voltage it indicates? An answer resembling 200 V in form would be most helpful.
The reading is 44 V
